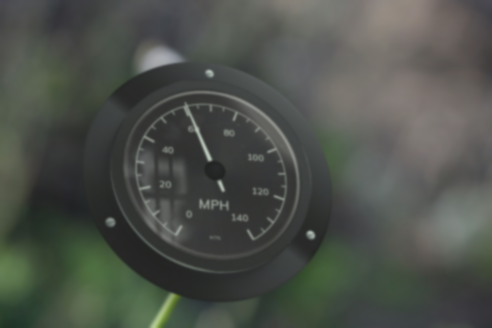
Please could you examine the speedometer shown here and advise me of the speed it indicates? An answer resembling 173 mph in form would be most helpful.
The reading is 60 mph
